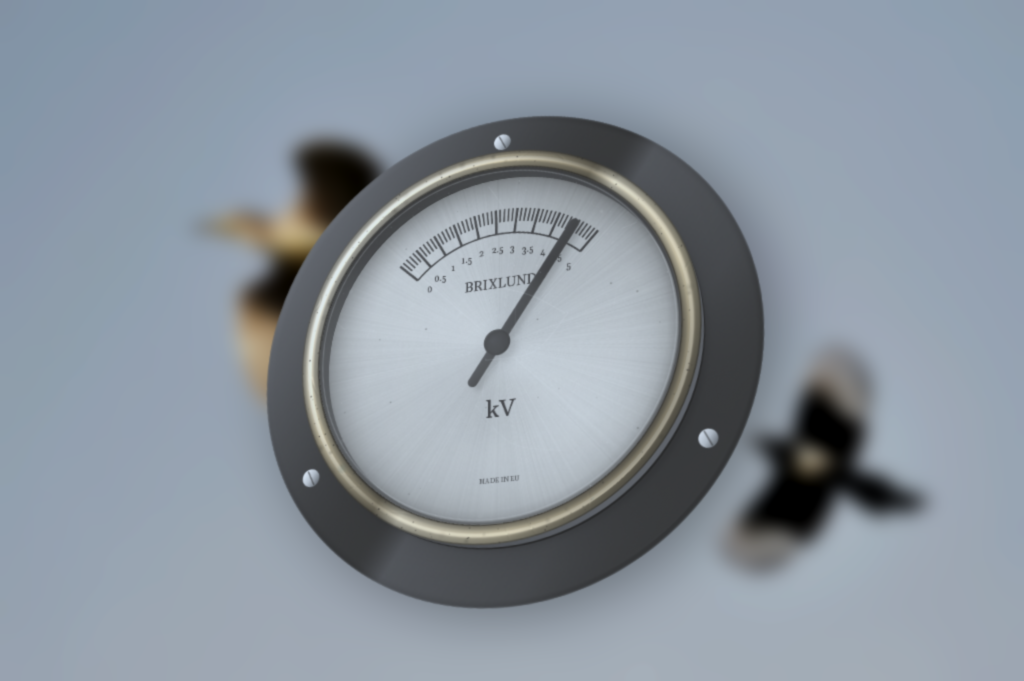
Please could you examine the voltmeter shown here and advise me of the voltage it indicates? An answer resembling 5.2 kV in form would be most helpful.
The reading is 4.5 kV
